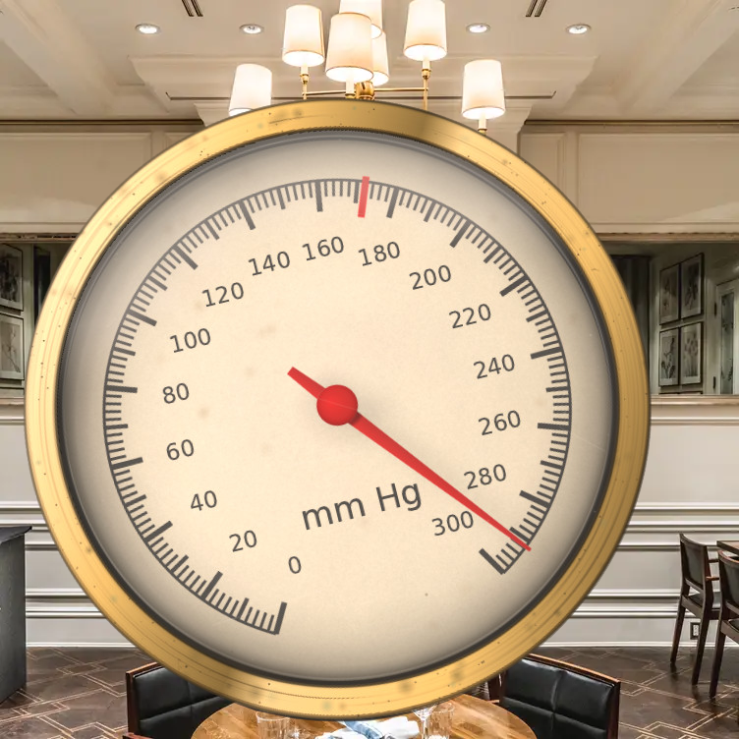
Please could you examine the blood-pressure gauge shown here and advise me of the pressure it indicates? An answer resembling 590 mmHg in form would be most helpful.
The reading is 292 mmHg
